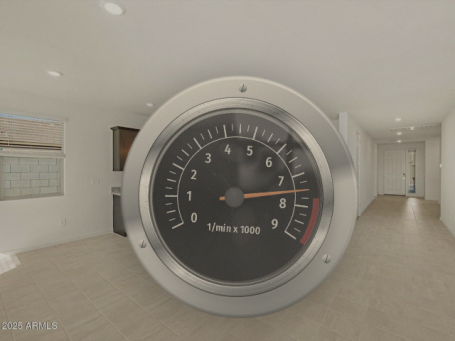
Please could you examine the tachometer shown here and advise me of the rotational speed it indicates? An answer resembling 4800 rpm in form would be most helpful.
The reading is 7500 rpm
